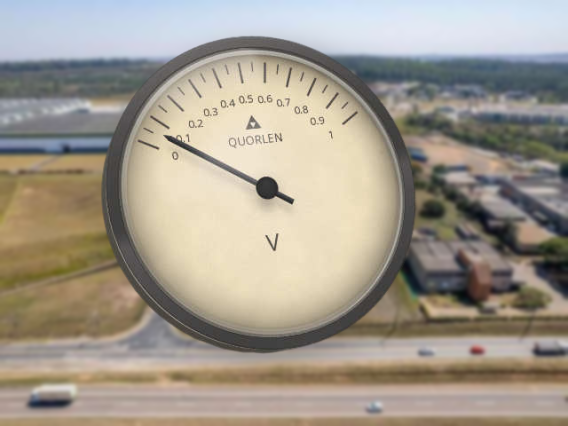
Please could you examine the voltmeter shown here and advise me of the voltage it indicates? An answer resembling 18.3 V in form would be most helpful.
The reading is 0.05 V
